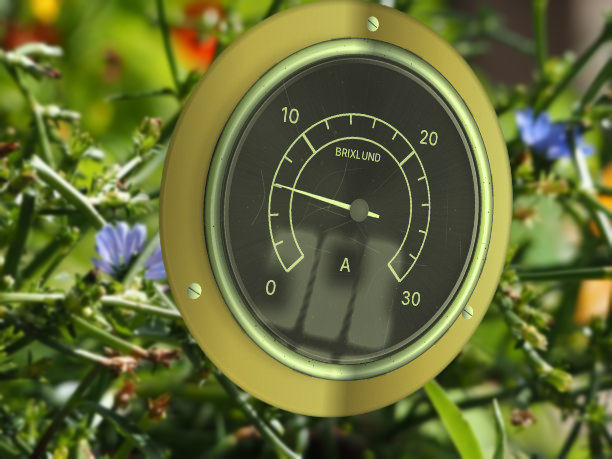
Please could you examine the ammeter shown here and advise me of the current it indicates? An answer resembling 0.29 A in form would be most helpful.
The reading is 6 A
